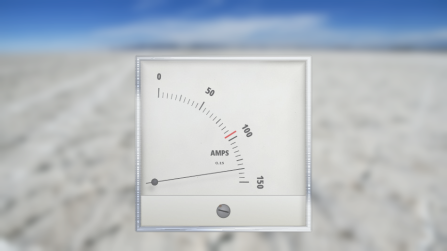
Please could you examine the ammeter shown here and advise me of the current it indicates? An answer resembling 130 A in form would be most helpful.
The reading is 135 A
